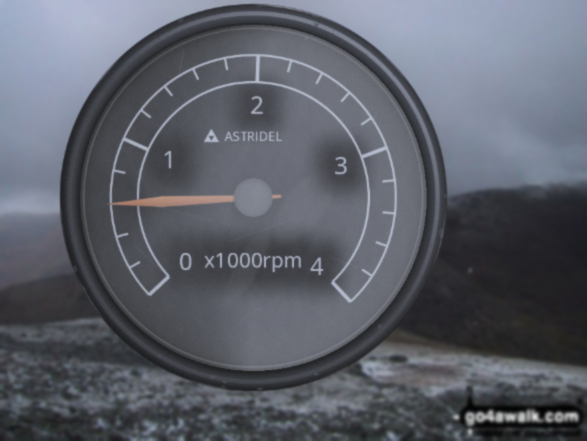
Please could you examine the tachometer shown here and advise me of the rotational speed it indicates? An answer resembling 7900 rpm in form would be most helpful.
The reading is 600 rpm
